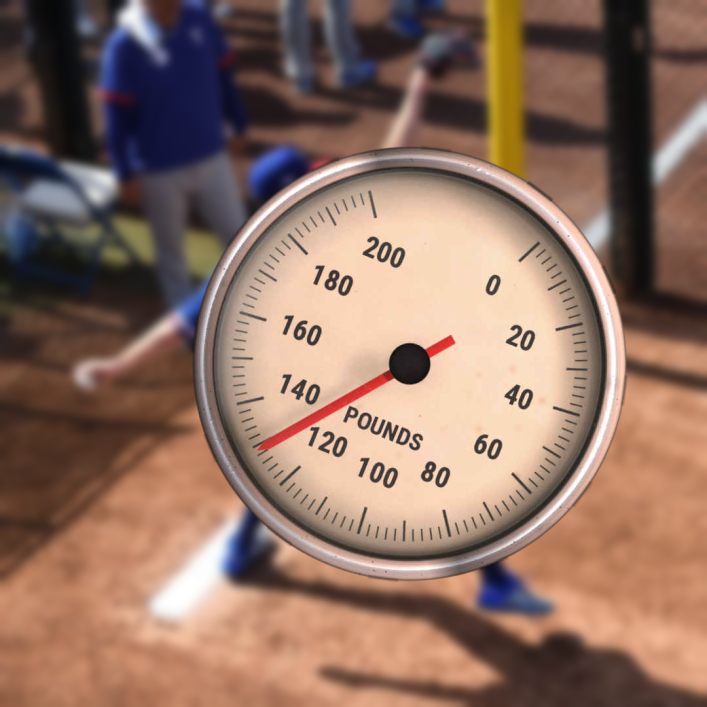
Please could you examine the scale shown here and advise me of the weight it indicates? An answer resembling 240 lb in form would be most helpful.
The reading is 129 lb
